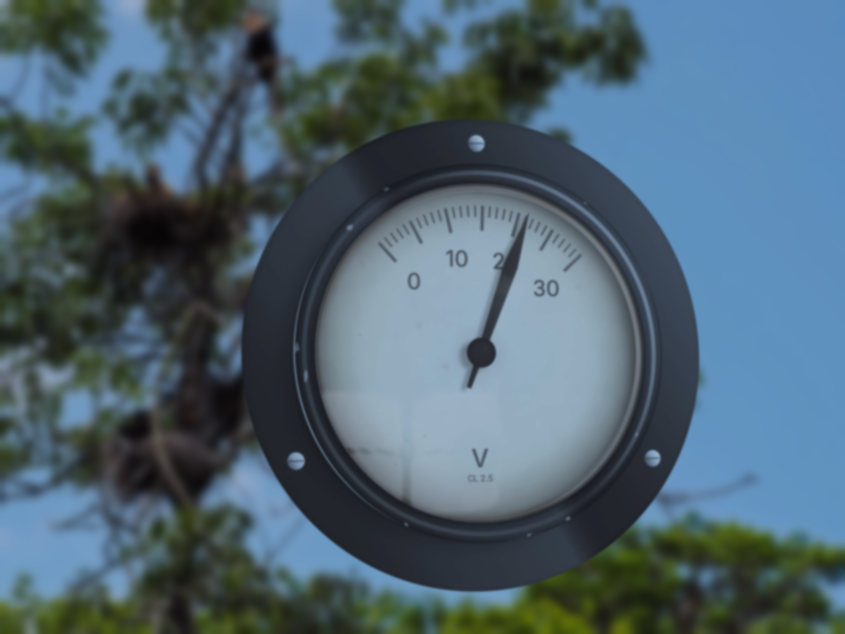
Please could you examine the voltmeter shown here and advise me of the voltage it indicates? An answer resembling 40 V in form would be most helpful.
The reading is 21 V
